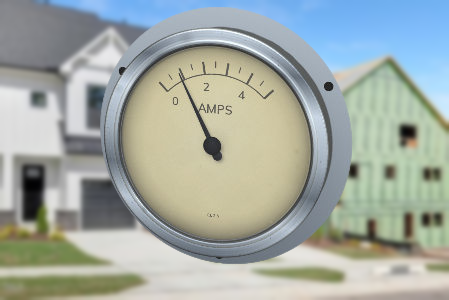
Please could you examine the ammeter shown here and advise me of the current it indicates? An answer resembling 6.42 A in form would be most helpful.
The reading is 1 A
